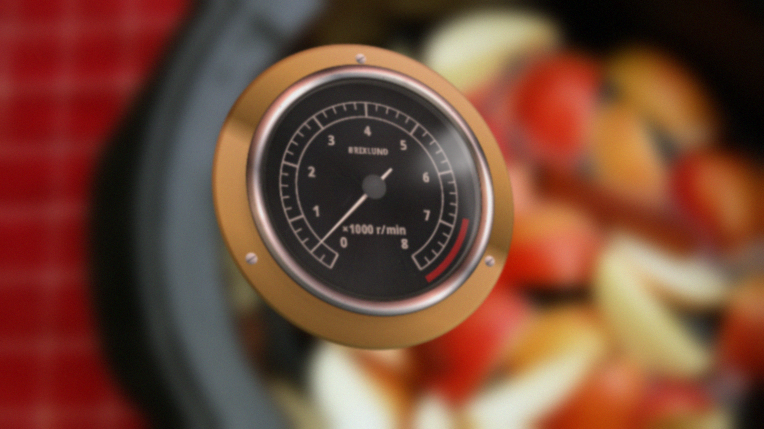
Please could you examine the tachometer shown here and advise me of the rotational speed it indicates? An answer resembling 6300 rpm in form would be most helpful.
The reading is 400 rpm
